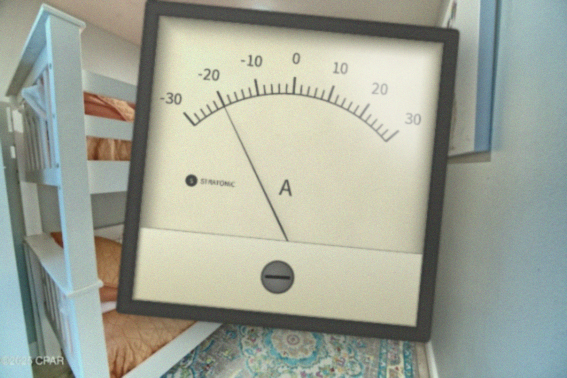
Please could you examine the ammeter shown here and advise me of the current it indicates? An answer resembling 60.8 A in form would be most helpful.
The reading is -20 A
